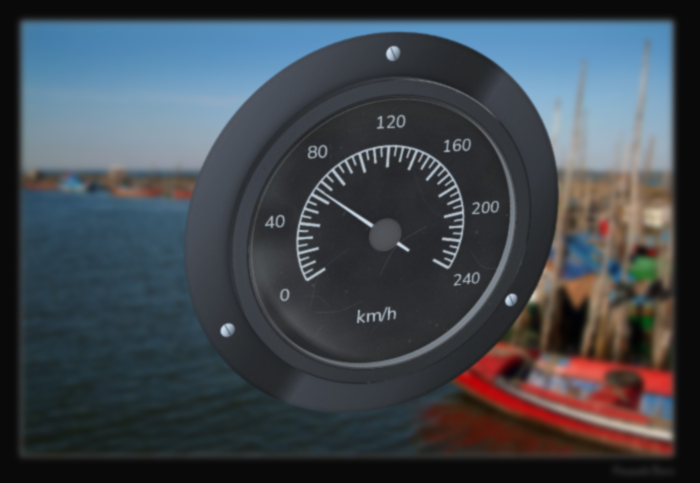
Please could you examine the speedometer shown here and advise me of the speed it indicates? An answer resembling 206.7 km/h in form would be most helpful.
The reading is 65 km/h
